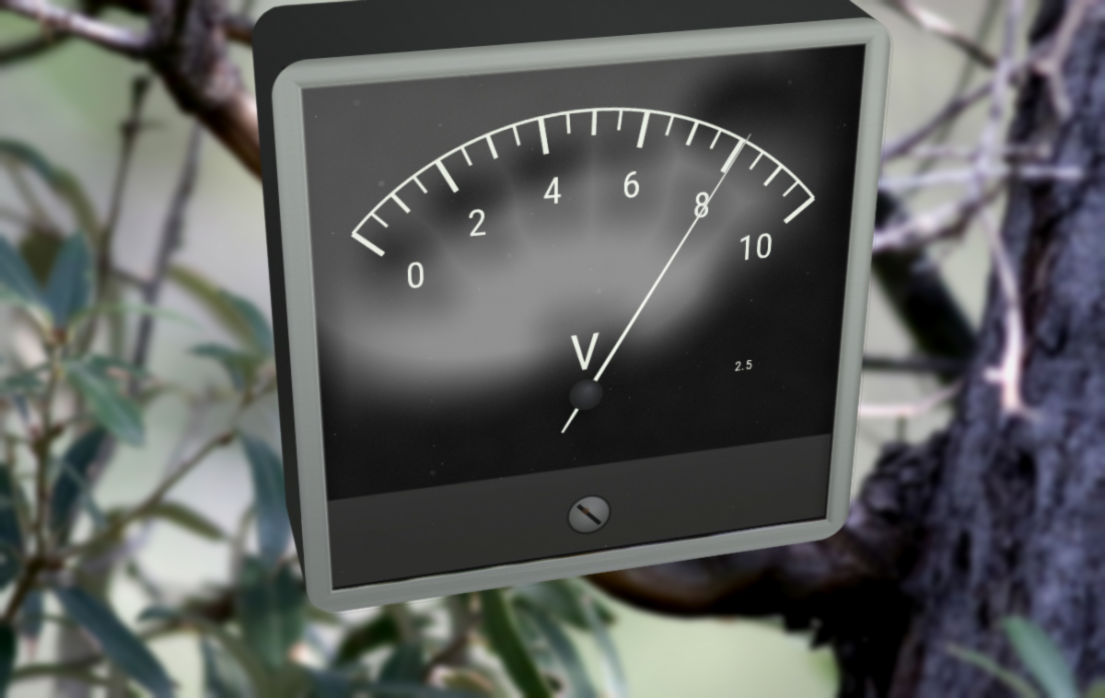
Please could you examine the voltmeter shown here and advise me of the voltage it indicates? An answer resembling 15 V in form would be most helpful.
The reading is 8 V
